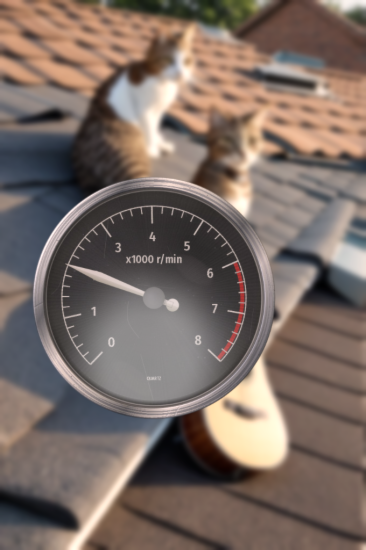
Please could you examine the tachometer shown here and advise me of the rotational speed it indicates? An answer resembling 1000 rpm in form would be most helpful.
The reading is 2000 rpm
